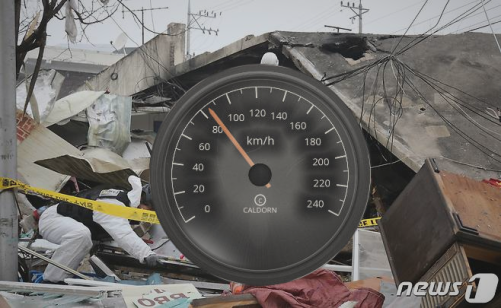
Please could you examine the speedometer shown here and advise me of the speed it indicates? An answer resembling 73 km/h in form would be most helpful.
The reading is 85 km/h
